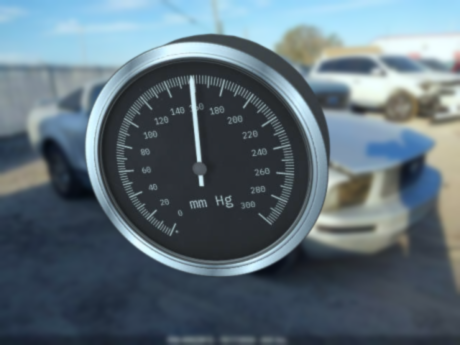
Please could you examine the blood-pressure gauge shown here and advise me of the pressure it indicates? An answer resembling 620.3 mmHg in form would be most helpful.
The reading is 160 mmHg
